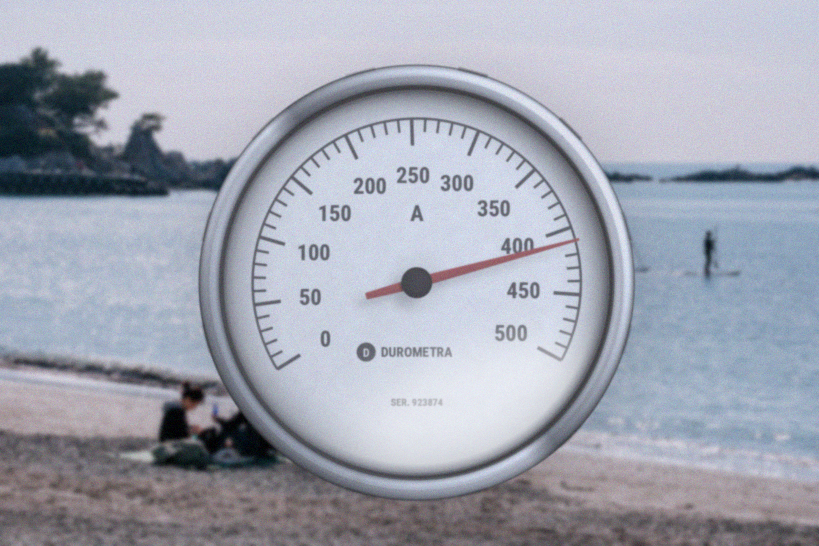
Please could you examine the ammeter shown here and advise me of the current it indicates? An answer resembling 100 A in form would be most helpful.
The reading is 410 A
